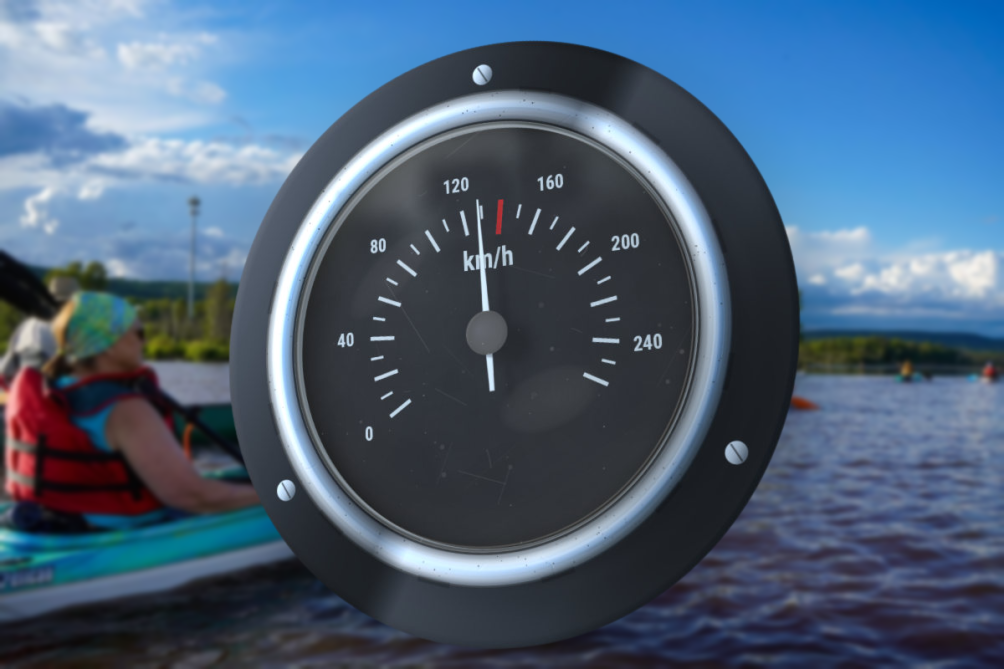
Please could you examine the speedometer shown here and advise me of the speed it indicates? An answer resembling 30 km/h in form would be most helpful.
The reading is 130 km/h
